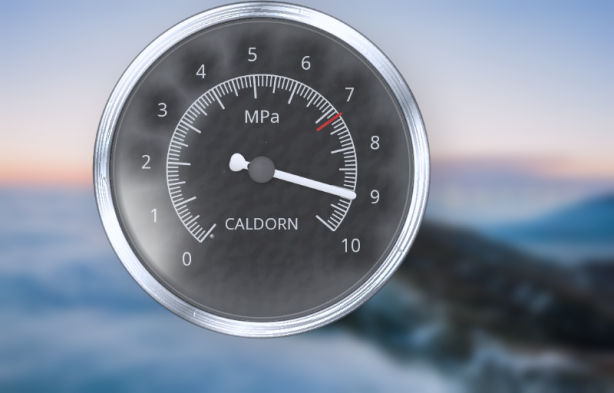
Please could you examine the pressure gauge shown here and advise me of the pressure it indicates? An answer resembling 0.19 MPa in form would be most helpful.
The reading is 9.1 MPa
